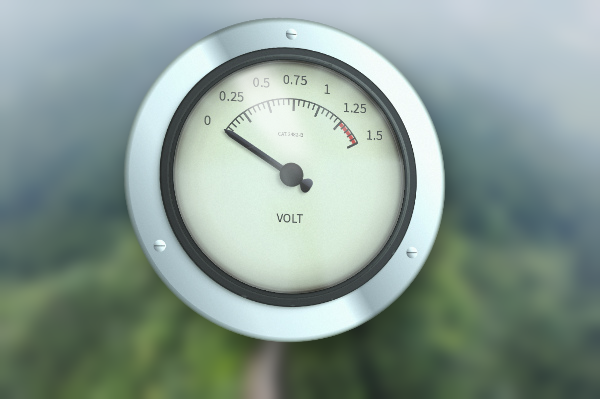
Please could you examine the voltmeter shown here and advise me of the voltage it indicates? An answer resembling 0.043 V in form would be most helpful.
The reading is 0 V
